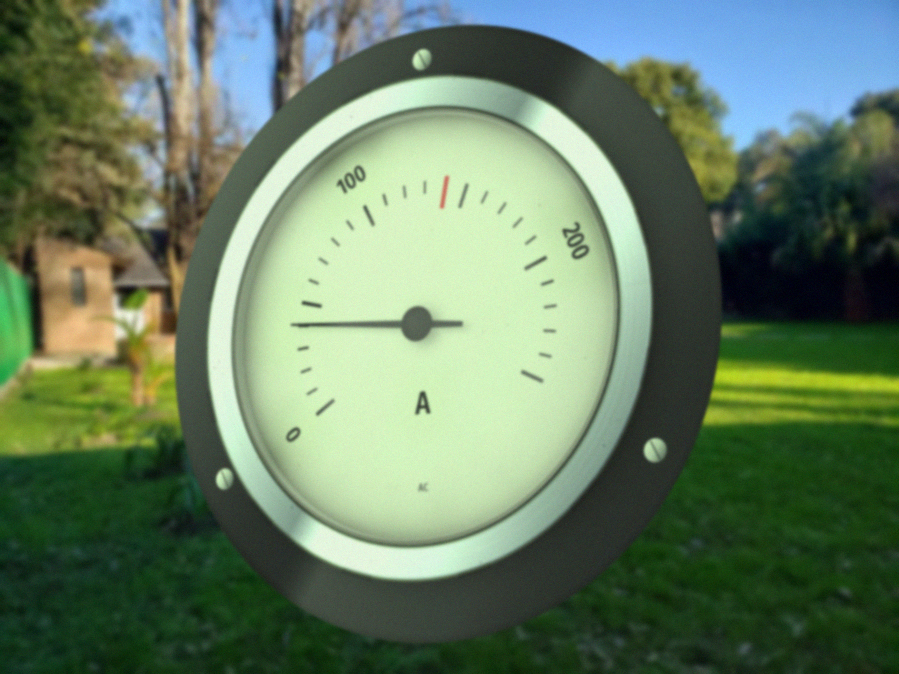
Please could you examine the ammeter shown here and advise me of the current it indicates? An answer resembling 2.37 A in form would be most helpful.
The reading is 40 A
